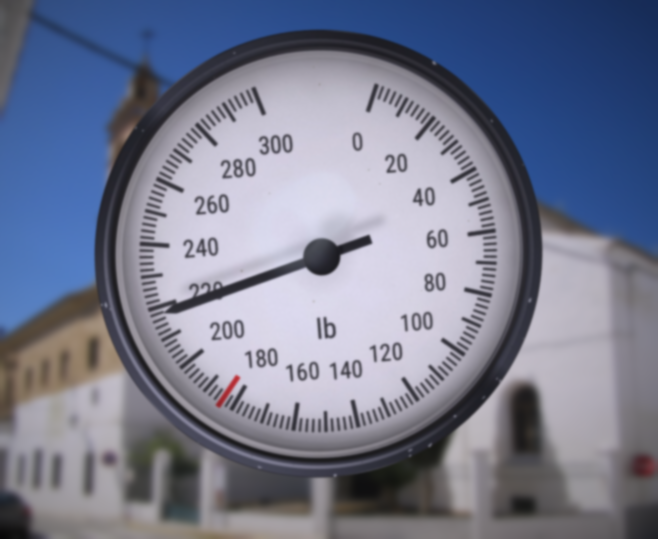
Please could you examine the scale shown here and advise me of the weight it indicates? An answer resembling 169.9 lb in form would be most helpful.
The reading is 218 lb
